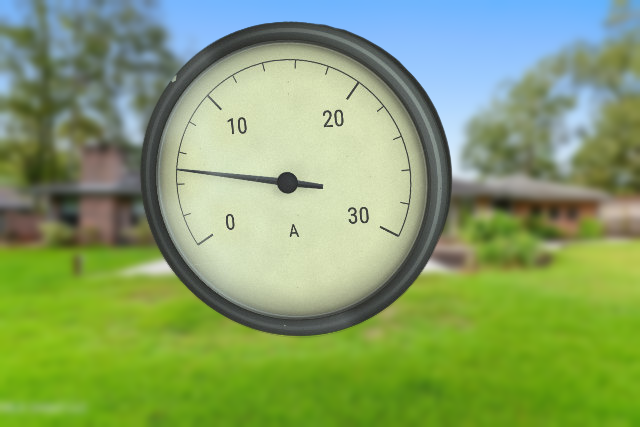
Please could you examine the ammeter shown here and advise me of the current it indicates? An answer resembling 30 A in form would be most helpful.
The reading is 5 A
